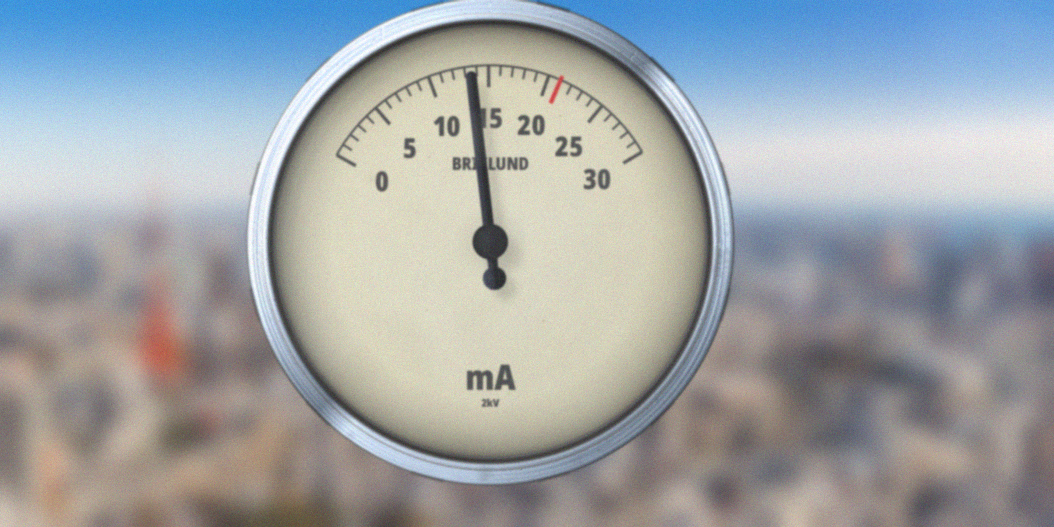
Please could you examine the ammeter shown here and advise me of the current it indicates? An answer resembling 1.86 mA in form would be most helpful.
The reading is 13.5 mA
